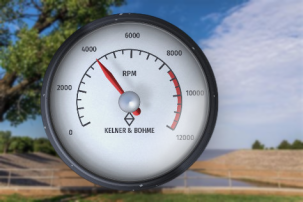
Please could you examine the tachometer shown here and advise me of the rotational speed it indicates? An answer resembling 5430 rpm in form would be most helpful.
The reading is 4000 rpm
